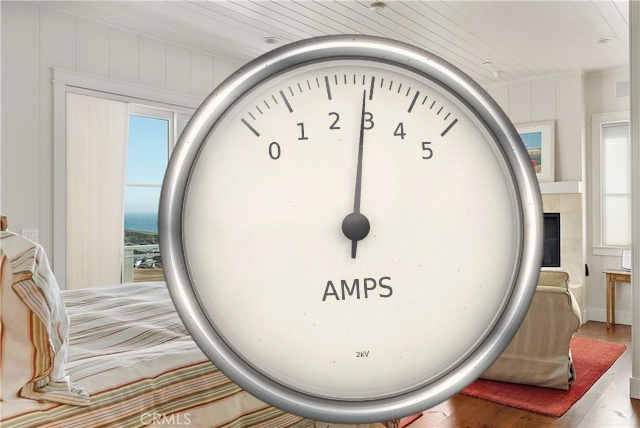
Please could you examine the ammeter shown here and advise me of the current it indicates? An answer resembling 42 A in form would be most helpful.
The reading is 2.8 A
